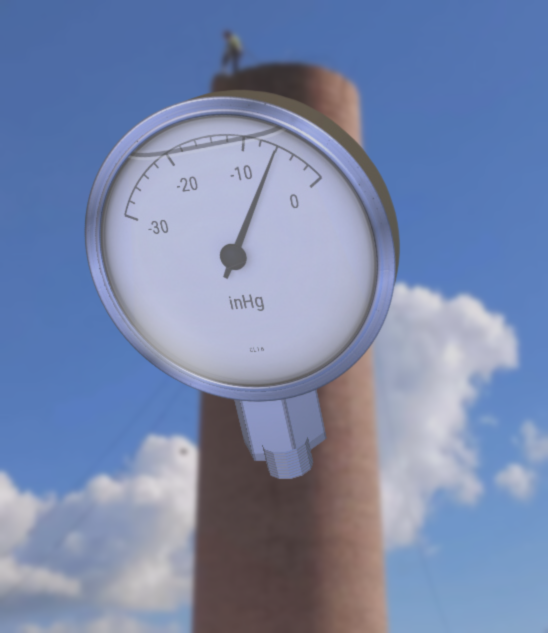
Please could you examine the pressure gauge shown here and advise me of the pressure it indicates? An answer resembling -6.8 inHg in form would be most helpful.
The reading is -6 inHg
